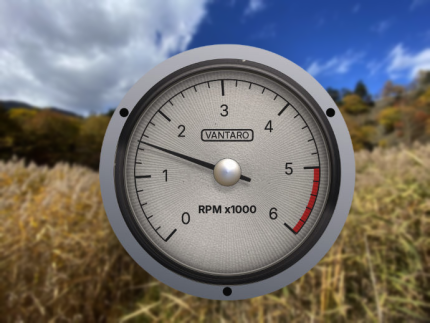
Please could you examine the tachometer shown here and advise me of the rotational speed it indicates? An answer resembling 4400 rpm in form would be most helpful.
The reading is 1500 rpm
